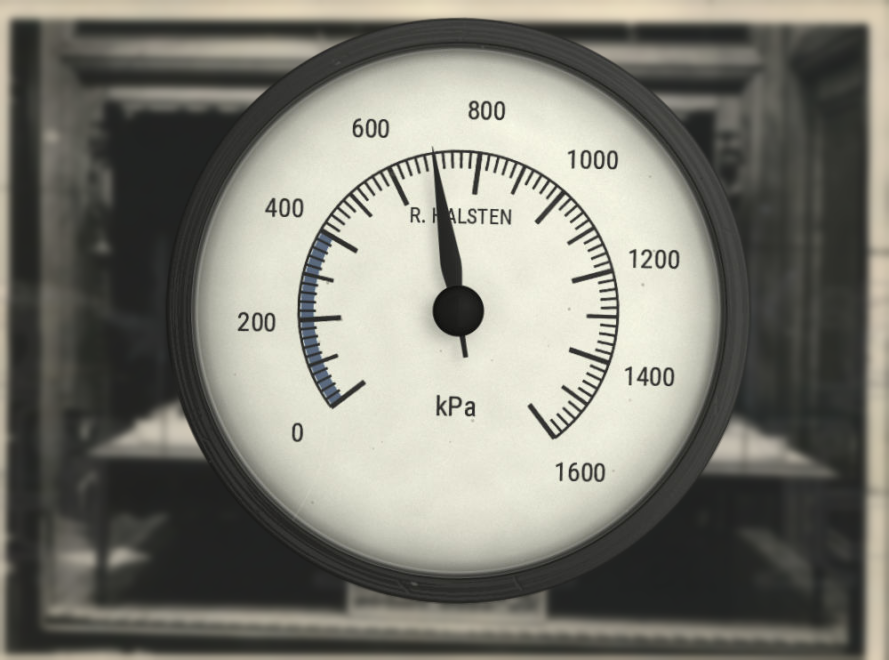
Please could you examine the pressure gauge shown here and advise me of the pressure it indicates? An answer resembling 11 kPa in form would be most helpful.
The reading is 700 kPa
